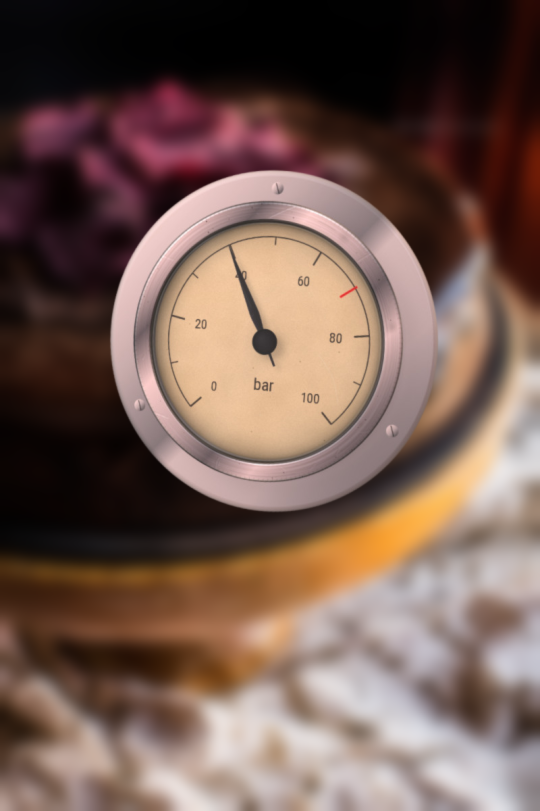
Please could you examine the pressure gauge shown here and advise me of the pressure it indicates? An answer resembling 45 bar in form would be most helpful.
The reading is 40 bar
